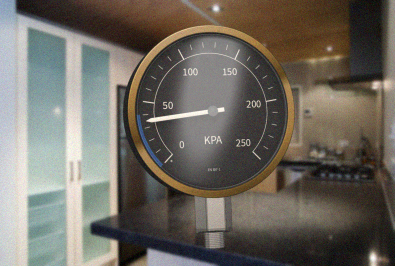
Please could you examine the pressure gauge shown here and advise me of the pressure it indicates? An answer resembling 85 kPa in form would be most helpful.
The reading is 35 kPa
